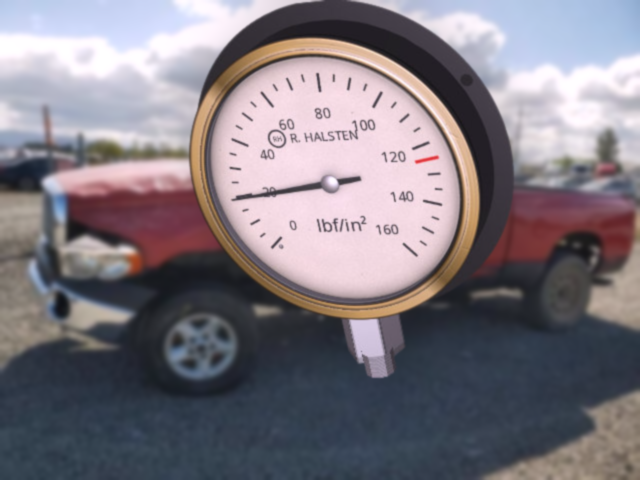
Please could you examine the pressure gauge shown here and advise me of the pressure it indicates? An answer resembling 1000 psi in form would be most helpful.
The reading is 20 psi
